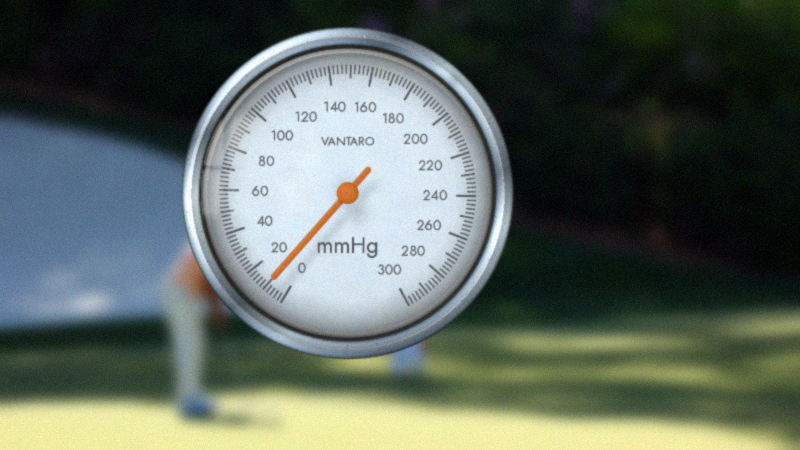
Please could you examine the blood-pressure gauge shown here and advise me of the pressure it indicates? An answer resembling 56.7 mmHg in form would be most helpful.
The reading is 10 mmHg
